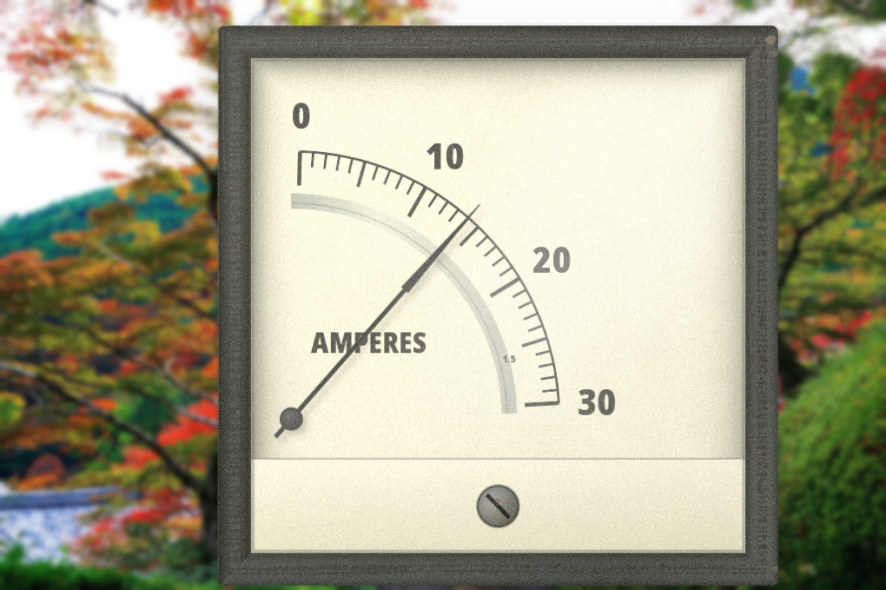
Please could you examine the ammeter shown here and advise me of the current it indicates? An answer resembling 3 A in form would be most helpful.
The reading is 14 A
